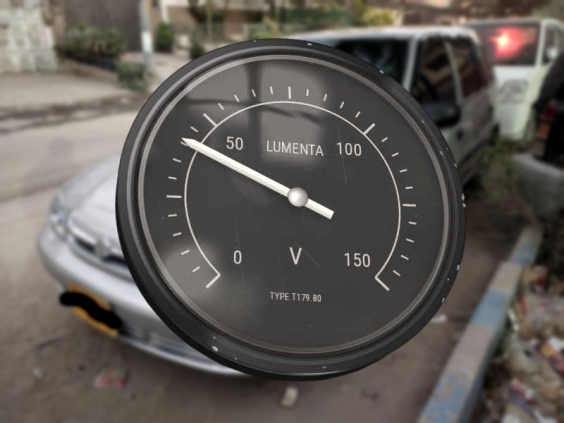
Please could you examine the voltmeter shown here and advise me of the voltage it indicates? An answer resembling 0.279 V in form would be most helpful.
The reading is 40 V
